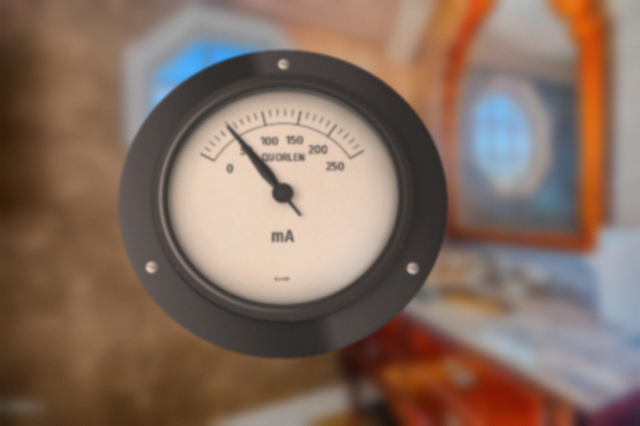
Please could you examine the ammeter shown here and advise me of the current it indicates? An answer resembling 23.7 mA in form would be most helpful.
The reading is 50 mA
